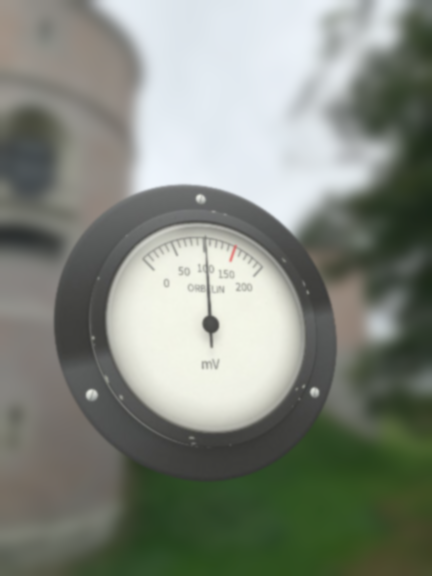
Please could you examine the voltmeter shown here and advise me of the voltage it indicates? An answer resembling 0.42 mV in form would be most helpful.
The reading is 100 mV
